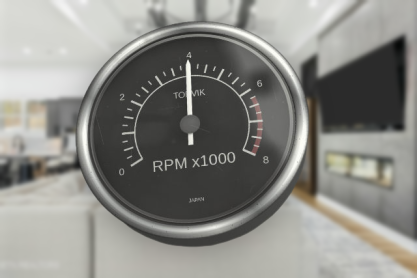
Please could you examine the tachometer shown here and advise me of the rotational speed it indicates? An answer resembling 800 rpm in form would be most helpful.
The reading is 4000 rpm
